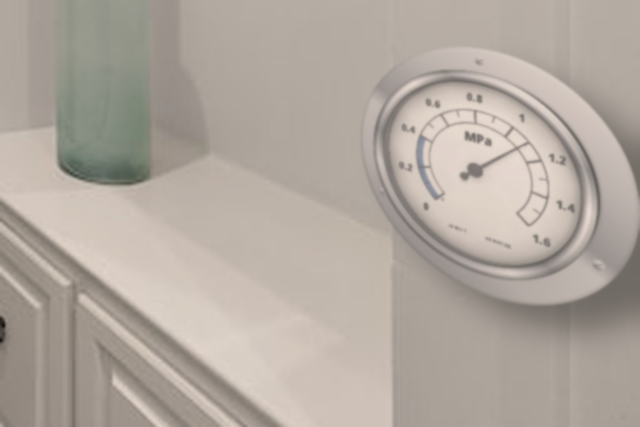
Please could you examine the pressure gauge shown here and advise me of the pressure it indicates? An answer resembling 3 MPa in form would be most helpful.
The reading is 1.1 MPa
